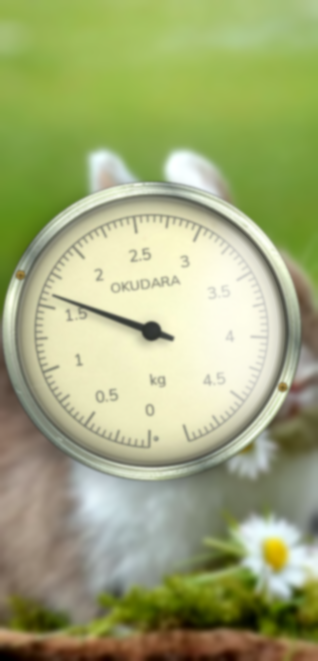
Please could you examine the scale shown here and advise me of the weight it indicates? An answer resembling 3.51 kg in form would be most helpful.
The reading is 1.6 kg
